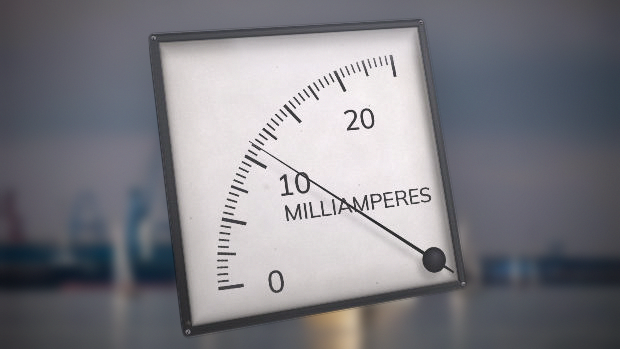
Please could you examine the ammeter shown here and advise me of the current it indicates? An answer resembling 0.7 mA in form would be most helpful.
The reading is 11 mA
